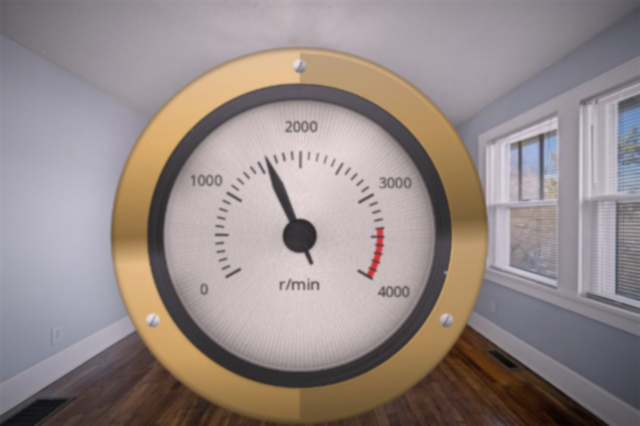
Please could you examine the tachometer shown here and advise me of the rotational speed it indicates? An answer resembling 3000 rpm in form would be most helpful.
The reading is 1600 rpm
